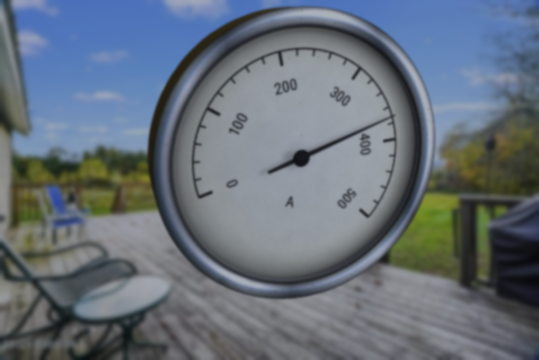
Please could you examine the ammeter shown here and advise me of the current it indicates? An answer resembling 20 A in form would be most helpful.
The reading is 370 A
